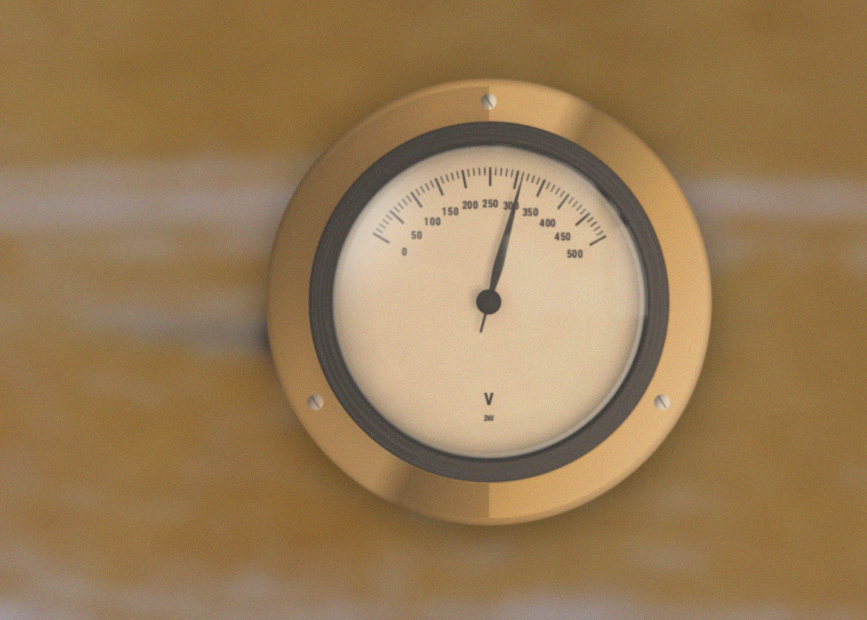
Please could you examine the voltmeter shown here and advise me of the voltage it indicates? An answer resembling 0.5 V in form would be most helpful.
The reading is 310 V
